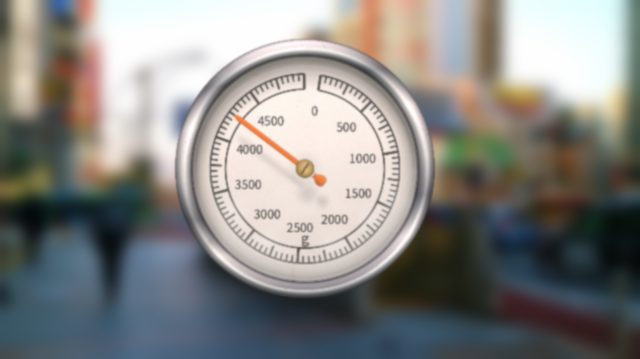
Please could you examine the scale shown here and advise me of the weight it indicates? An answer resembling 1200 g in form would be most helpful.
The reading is 4250 g
